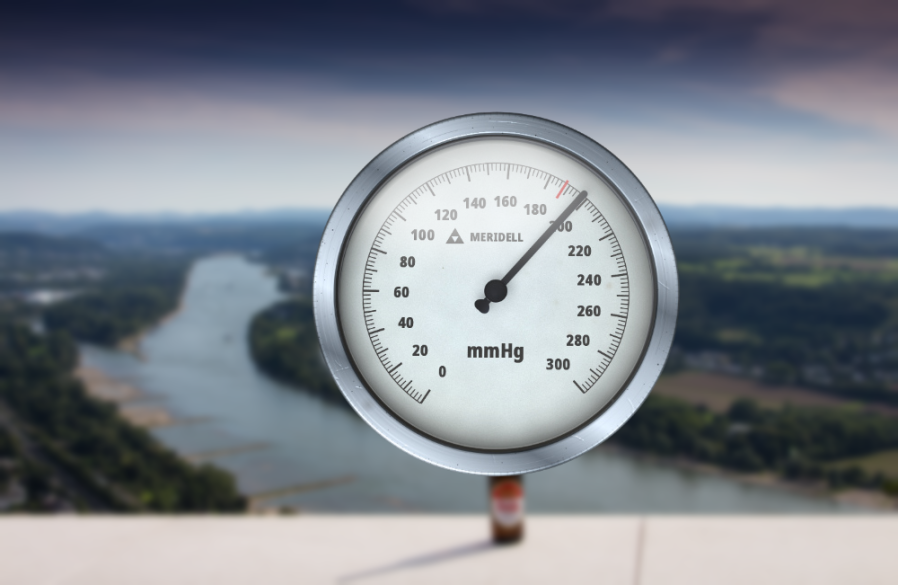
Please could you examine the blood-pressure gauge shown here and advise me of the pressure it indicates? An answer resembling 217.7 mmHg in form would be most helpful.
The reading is 198 mmHg
